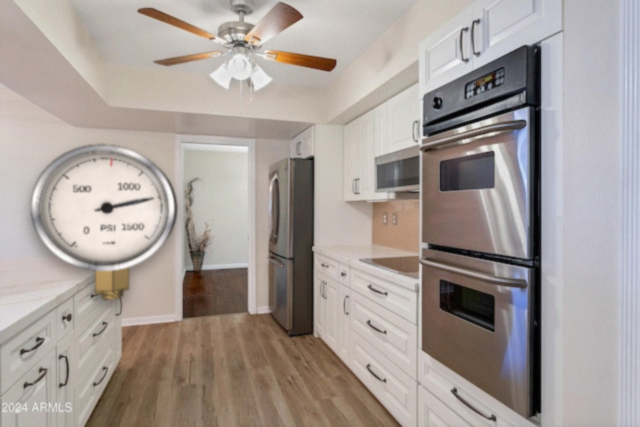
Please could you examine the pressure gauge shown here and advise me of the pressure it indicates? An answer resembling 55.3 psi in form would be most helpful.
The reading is 1200 psi
